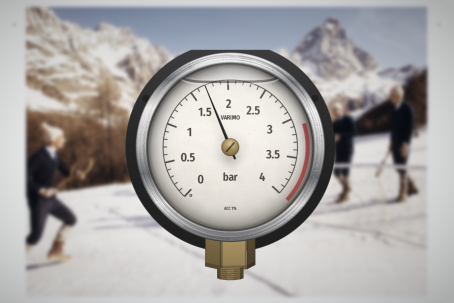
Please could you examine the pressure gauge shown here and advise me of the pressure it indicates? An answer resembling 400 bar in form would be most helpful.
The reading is 1.7 bar
